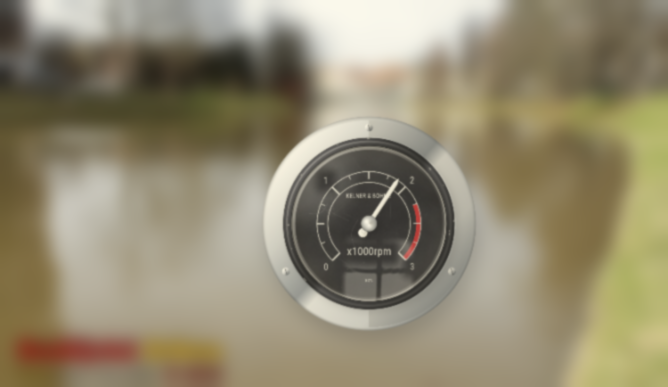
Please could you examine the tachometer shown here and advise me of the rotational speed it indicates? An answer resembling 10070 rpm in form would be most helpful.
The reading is 1875 rpm
